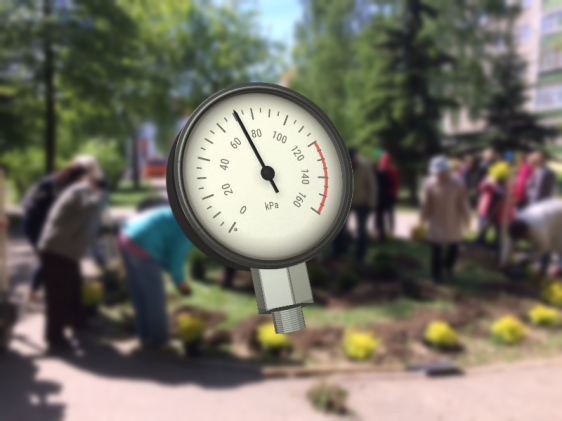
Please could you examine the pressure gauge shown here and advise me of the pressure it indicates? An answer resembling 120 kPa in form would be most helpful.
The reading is 70 kPa
